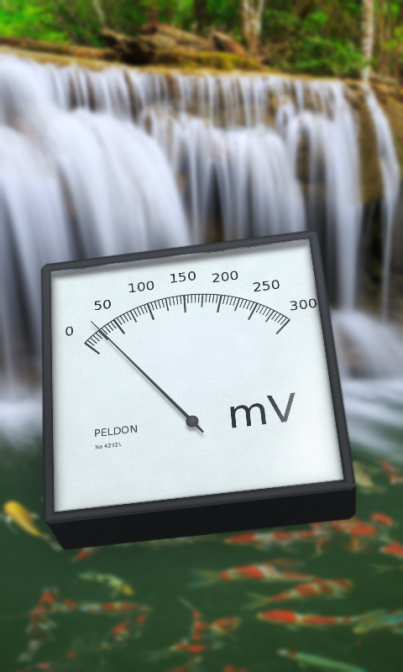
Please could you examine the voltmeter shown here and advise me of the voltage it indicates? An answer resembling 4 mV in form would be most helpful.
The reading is 25 mV
